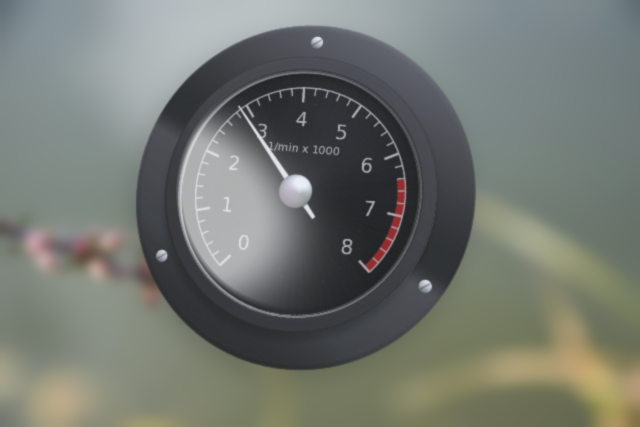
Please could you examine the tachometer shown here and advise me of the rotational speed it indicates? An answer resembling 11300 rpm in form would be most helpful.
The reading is 2900 rpm
